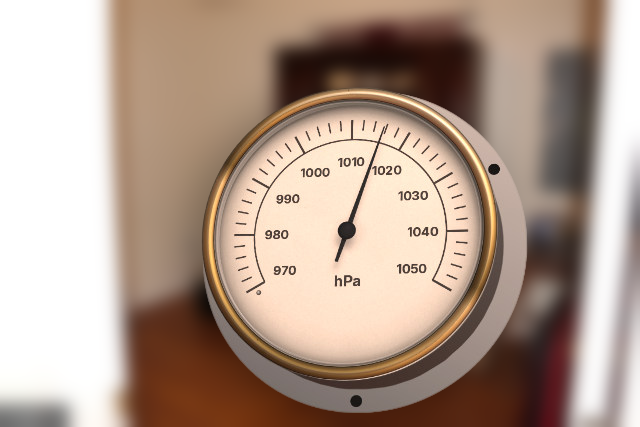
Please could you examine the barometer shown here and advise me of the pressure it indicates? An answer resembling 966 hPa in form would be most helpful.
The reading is 1016 hPa
